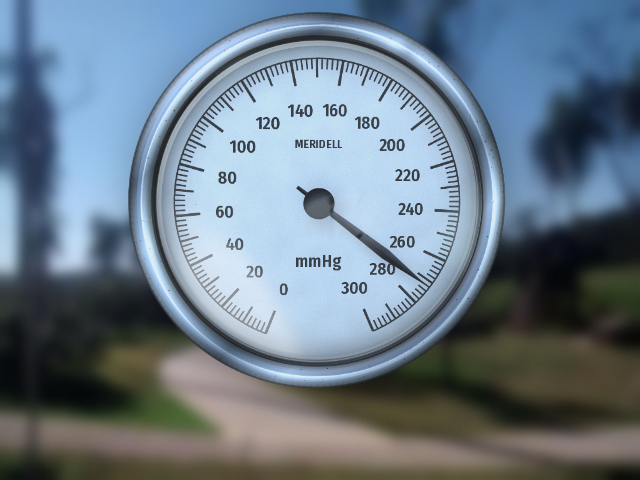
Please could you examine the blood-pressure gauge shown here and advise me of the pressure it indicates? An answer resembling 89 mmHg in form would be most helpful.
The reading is 272 mmHg
